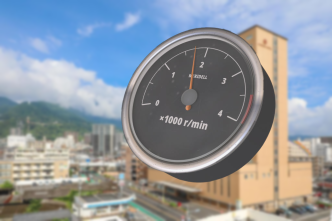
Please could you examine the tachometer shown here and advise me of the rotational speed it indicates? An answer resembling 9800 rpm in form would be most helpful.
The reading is 1750 rpm
